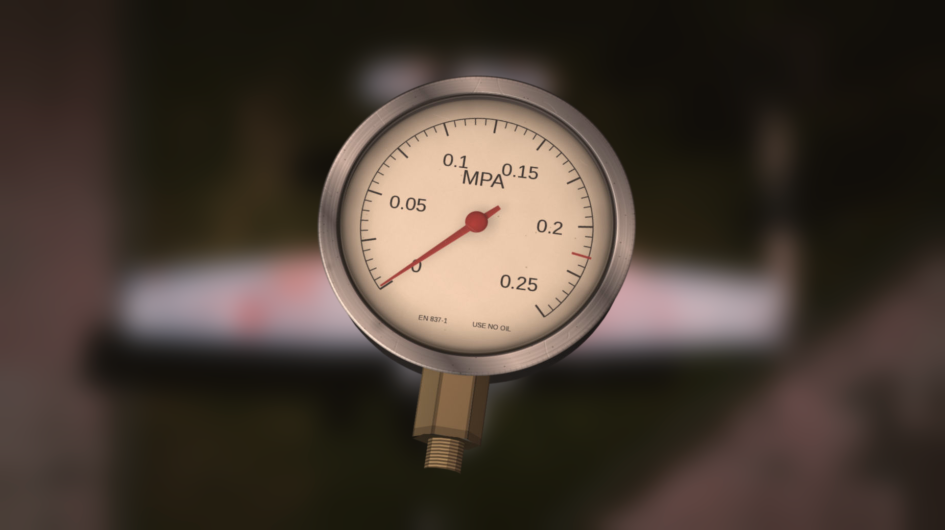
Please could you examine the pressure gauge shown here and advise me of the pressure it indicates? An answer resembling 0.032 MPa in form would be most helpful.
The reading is 0 MPa
